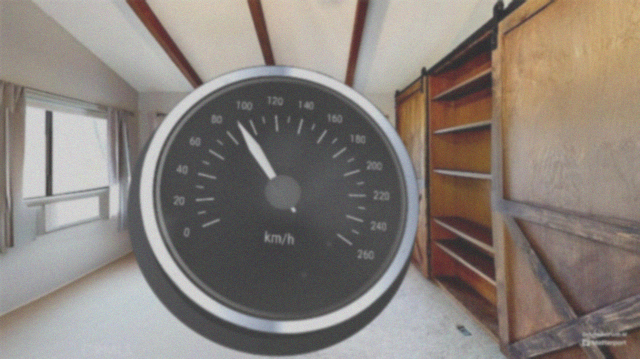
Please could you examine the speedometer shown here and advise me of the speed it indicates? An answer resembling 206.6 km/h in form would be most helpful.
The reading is 90 km/h
